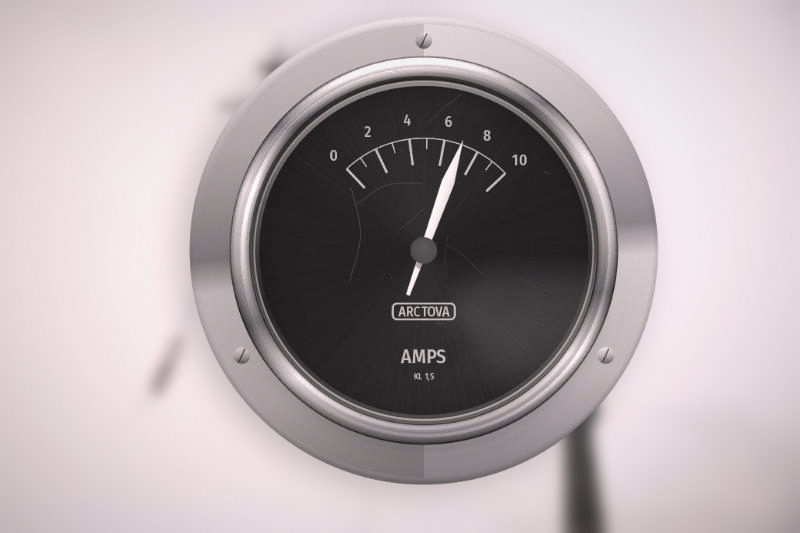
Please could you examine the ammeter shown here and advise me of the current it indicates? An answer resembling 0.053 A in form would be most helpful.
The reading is 7 A
